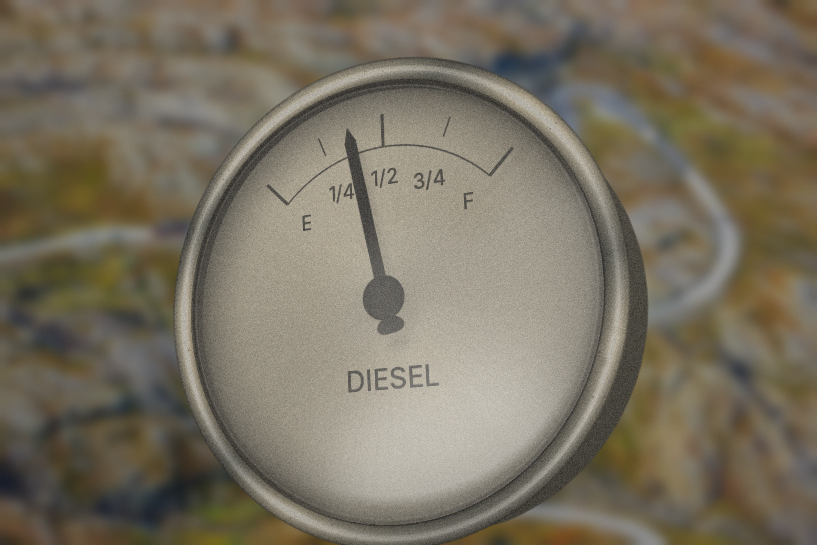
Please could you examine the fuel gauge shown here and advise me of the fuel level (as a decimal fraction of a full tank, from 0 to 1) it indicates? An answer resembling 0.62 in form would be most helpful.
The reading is 0.375
